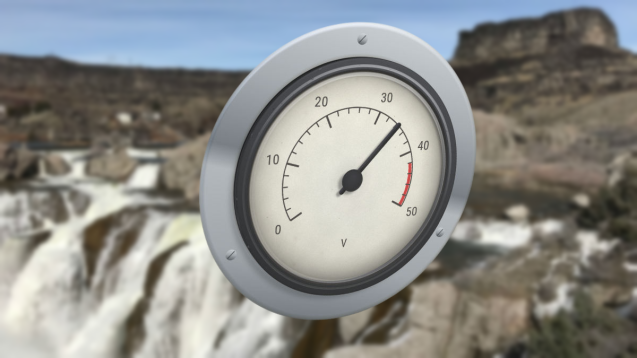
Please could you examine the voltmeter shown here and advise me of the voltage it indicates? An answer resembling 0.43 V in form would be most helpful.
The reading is 34 V
